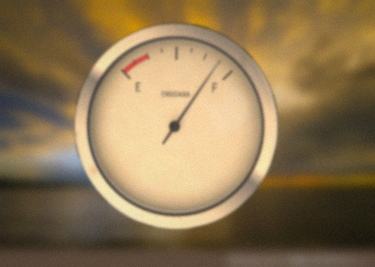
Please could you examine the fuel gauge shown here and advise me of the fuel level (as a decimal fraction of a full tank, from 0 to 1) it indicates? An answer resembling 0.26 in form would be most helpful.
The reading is 0.875
